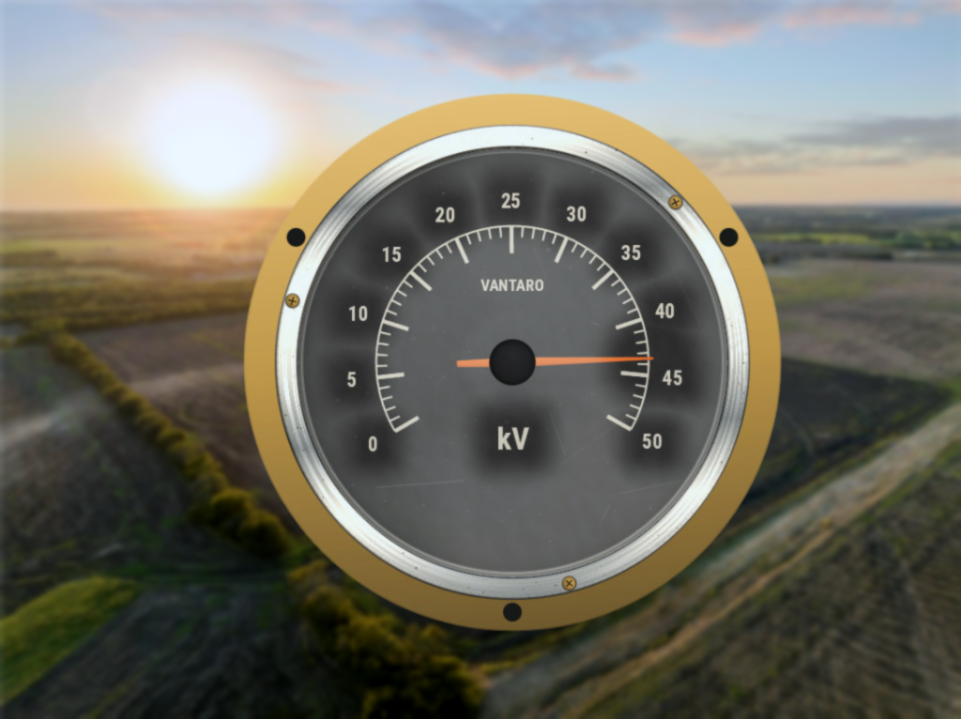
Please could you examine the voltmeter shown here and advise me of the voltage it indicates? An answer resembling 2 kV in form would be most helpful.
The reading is 43.5 kV
